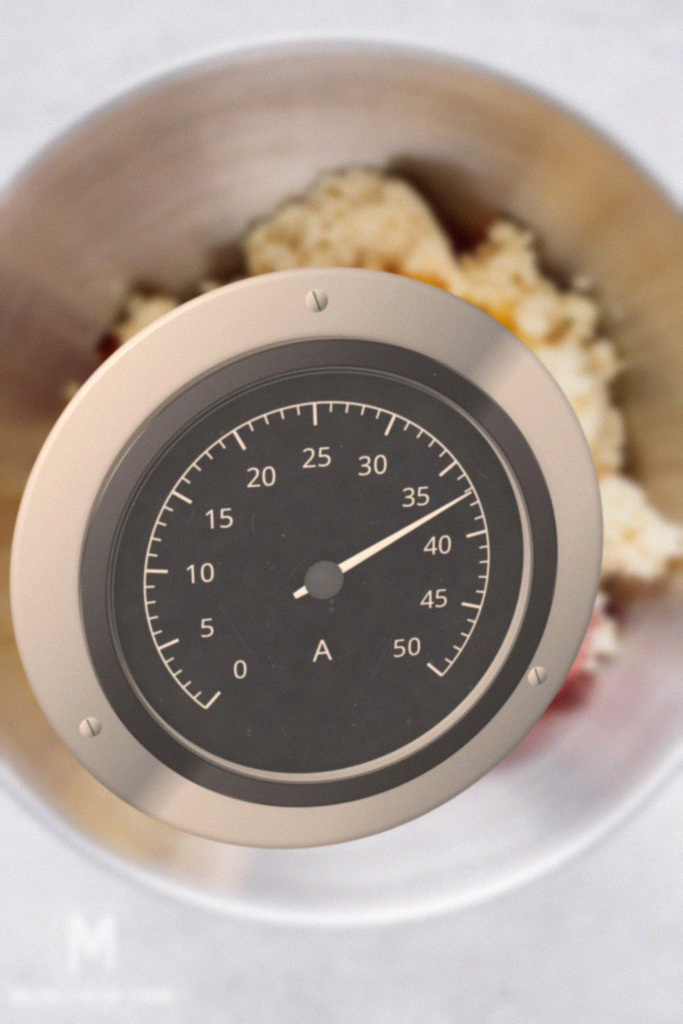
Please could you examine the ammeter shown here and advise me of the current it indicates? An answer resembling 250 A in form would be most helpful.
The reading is 37 A
